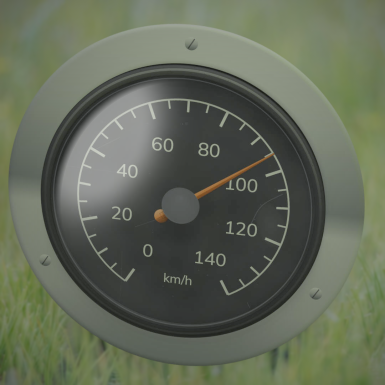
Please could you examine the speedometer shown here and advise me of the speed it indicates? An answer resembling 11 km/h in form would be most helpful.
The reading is 95 km/h
